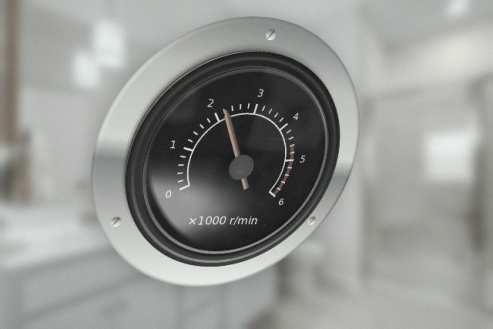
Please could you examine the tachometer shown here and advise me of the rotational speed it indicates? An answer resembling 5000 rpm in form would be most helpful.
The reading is 2200 rpm
